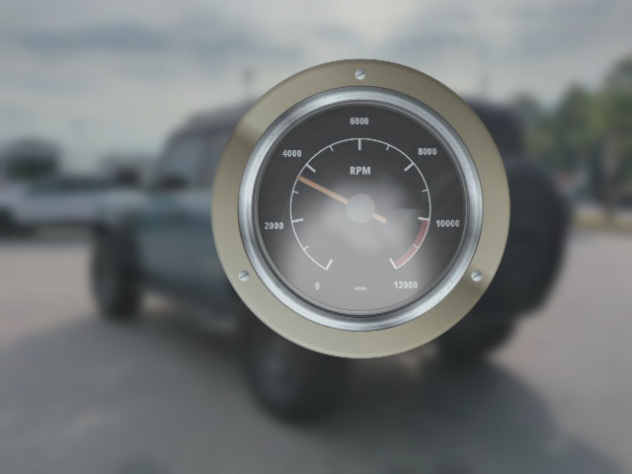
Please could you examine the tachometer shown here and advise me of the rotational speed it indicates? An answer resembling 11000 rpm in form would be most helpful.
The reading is 3500 rpm
